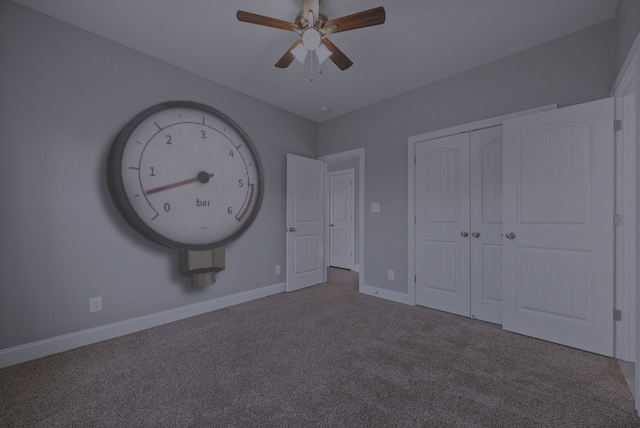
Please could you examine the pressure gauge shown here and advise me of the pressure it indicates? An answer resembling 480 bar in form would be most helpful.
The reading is 0.5 bar
